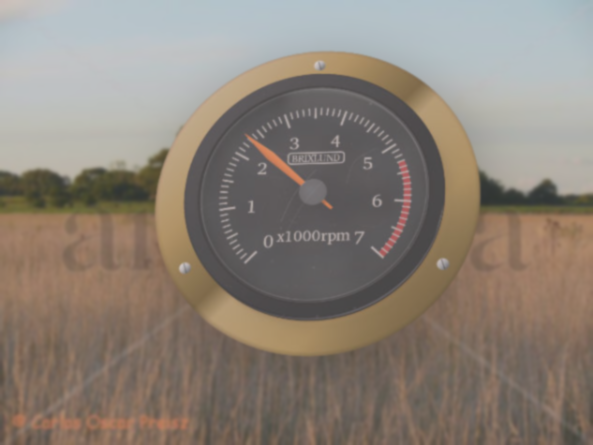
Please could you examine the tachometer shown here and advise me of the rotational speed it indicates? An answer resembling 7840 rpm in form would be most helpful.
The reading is 2300 rpm
